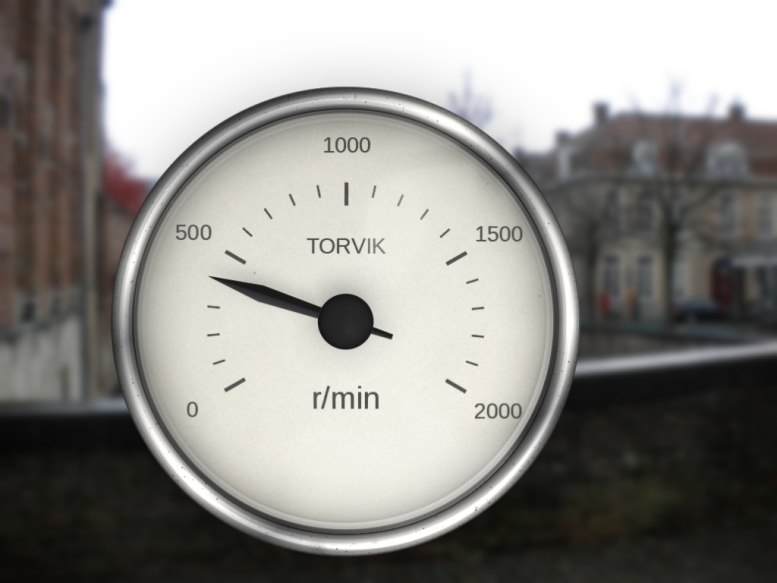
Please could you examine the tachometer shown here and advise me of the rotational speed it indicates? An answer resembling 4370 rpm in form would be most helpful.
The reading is 400 rpm
